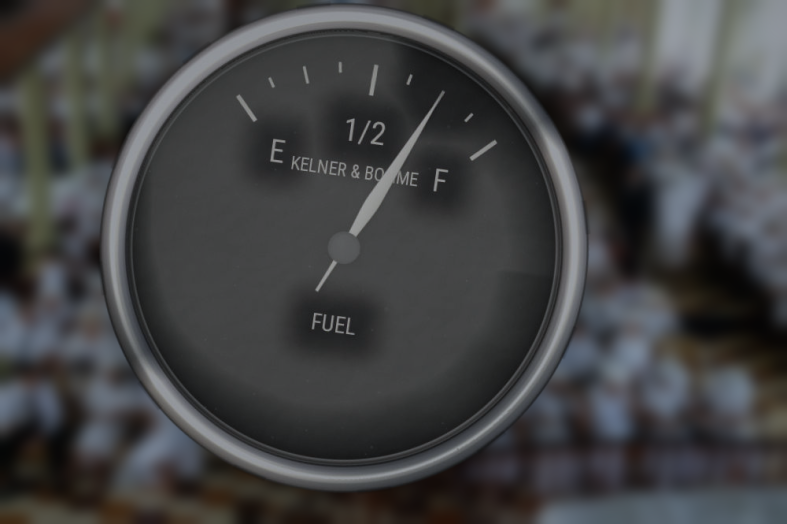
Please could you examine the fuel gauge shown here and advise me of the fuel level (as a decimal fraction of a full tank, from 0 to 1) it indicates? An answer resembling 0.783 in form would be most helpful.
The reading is 0.75
